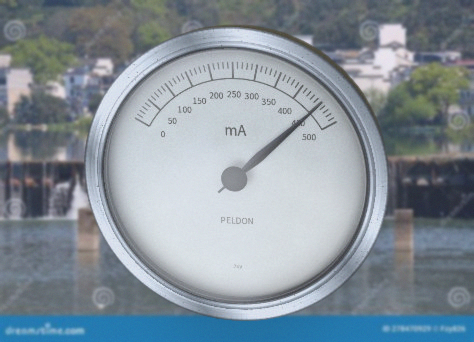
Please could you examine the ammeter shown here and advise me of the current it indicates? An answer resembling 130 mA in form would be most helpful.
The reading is 450 mA
